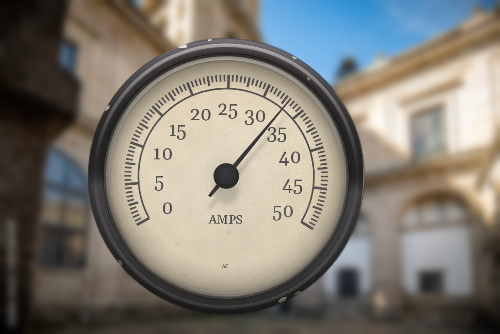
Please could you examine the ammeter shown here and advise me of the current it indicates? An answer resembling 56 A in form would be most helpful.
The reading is 33 A
